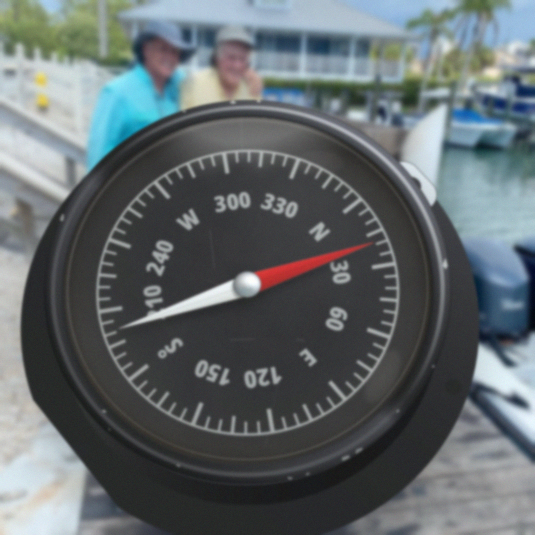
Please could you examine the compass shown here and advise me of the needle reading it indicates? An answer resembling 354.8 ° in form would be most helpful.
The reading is 20 °
